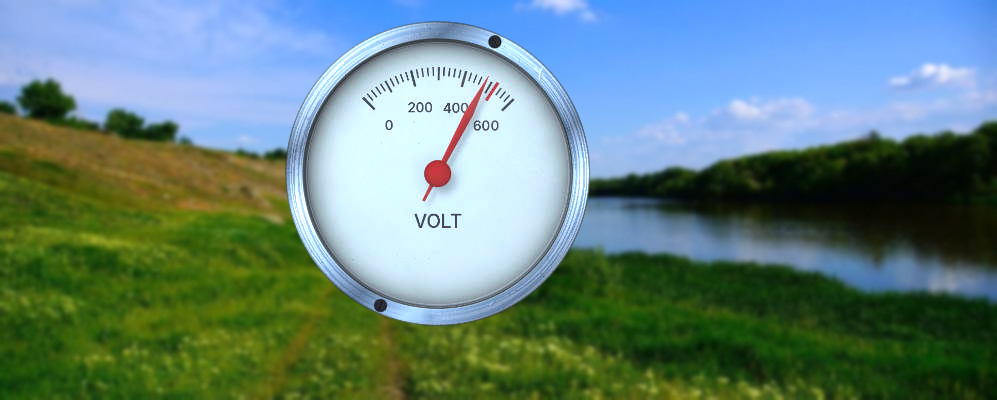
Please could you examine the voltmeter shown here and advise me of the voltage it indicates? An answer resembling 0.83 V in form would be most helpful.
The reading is 480 V
